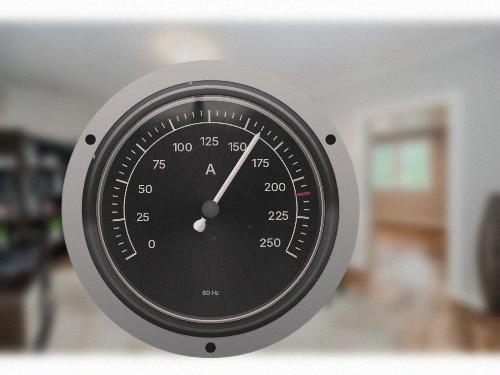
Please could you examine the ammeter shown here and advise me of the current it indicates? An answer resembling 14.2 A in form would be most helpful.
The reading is 160 A
